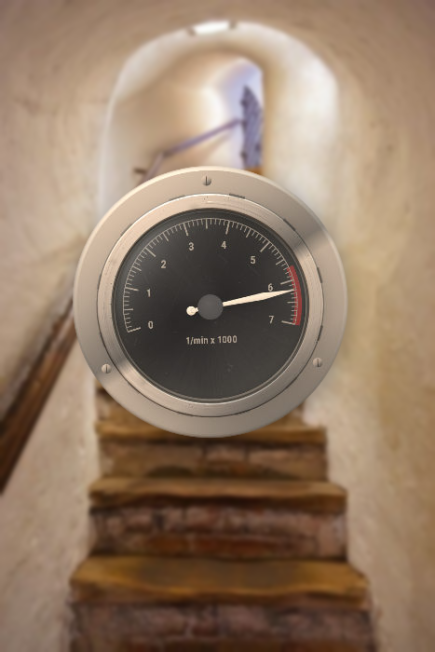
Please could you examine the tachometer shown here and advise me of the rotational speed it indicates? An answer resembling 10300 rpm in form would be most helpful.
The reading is 6200 rpm
